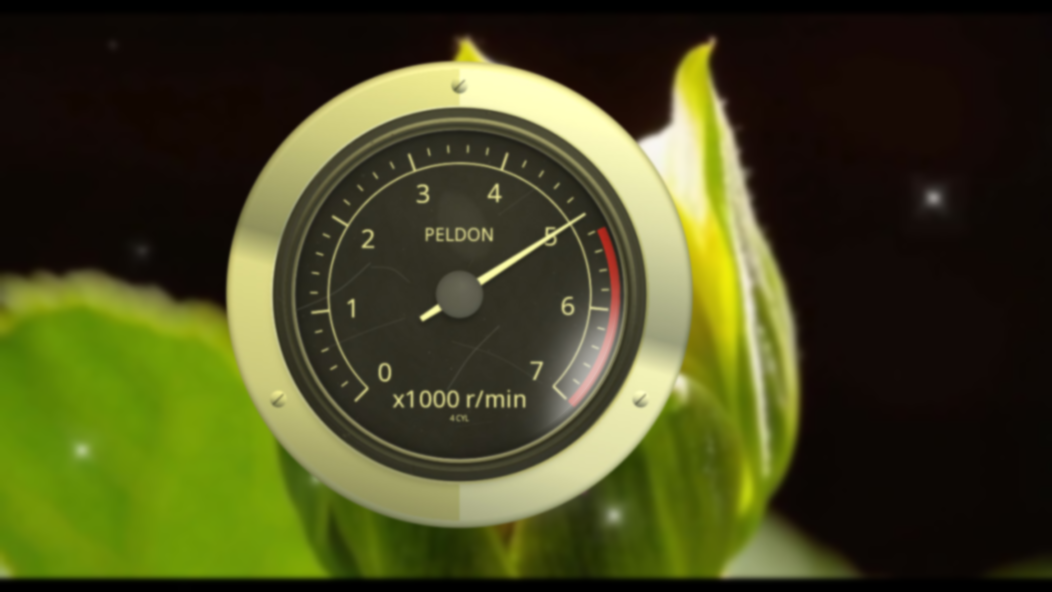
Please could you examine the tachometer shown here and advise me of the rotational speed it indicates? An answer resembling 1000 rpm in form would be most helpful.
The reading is 5000 rpm
